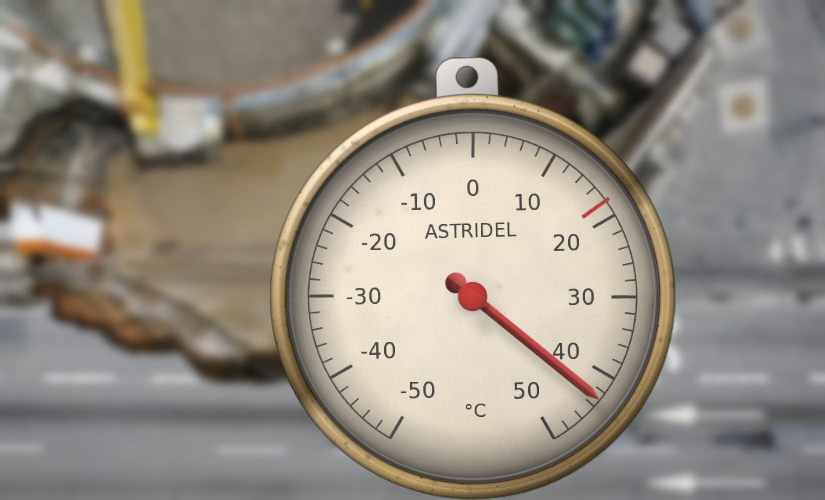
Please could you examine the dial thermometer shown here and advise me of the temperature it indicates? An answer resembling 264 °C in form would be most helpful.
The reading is 43 °C
